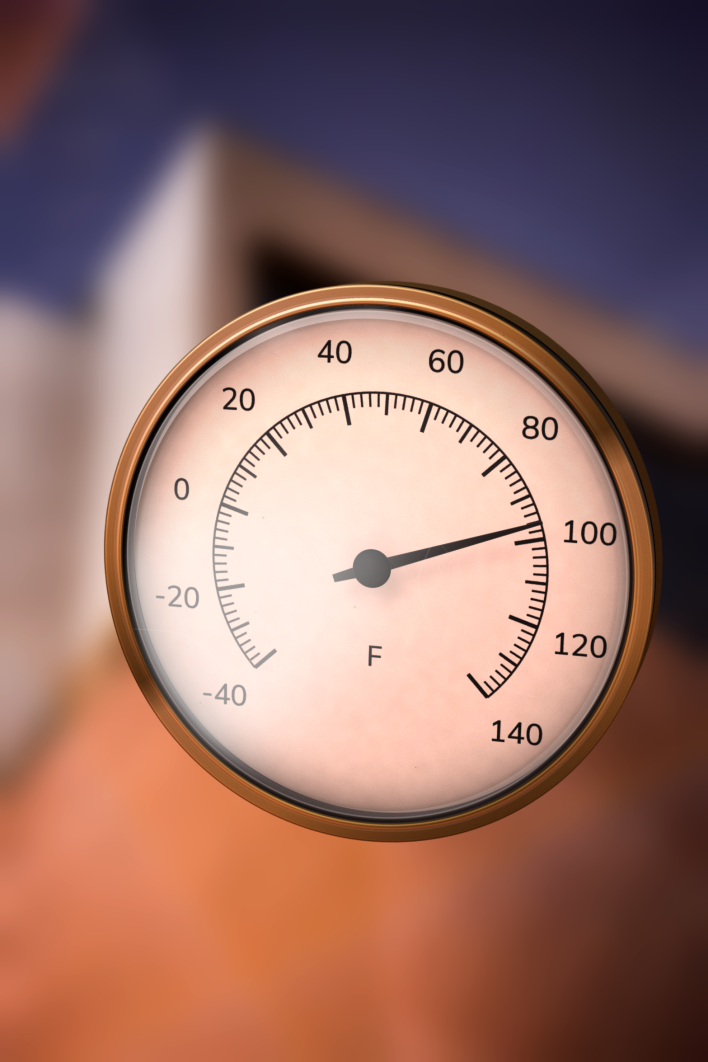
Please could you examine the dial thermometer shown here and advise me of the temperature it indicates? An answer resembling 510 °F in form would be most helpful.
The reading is 96 °F
